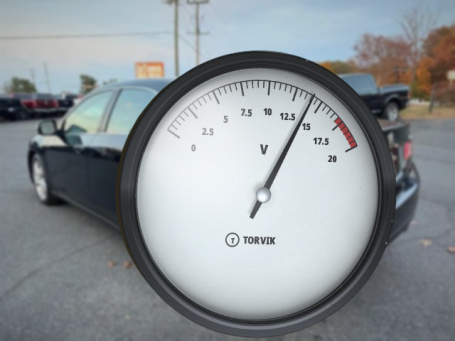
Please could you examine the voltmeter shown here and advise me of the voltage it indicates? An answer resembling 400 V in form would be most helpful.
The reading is 14 V
